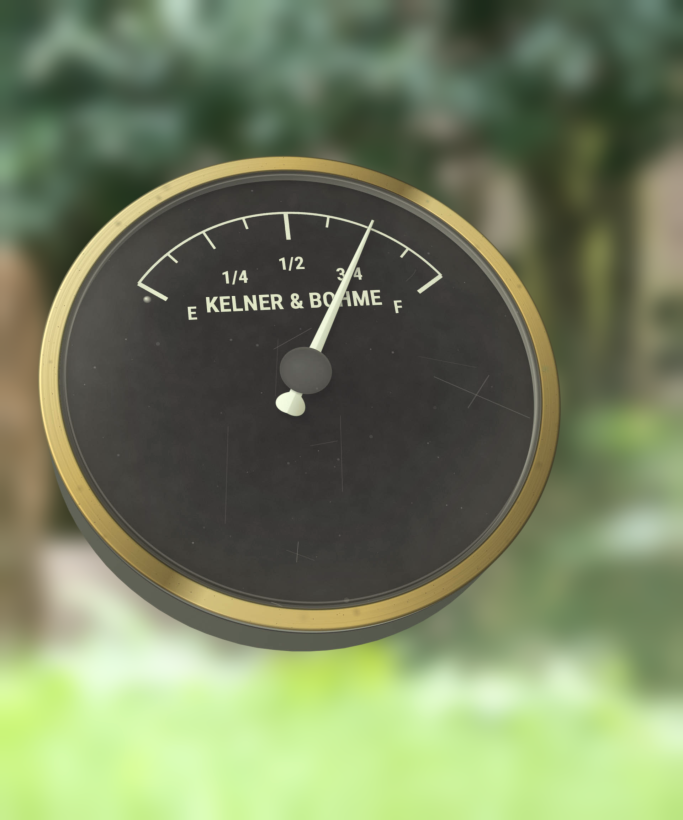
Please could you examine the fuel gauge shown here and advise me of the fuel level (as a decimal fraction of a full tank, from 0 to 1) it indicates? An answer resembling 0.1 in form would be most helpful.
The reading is 0.75
